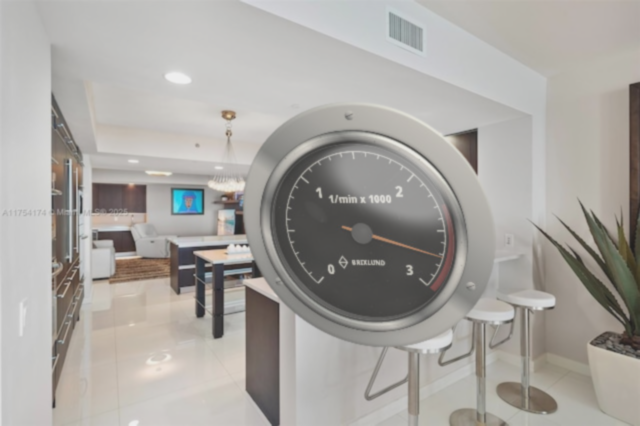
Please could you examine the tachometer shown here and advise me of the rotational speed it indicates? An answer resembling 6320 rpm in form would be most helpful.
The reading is 2700 rpm
